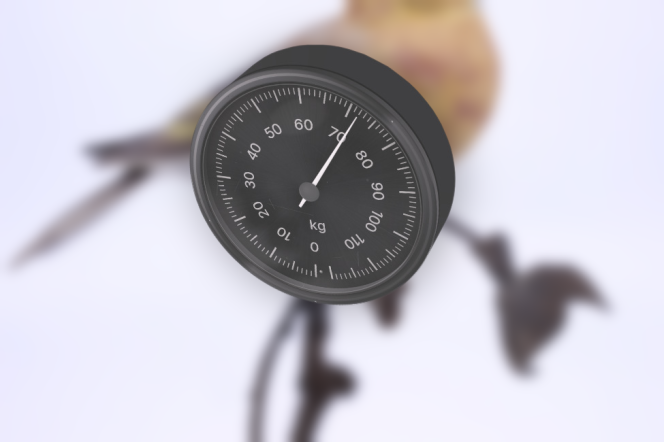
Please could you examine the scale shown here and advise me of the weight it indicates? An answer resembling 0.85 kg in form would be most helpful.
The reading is 72 kg
